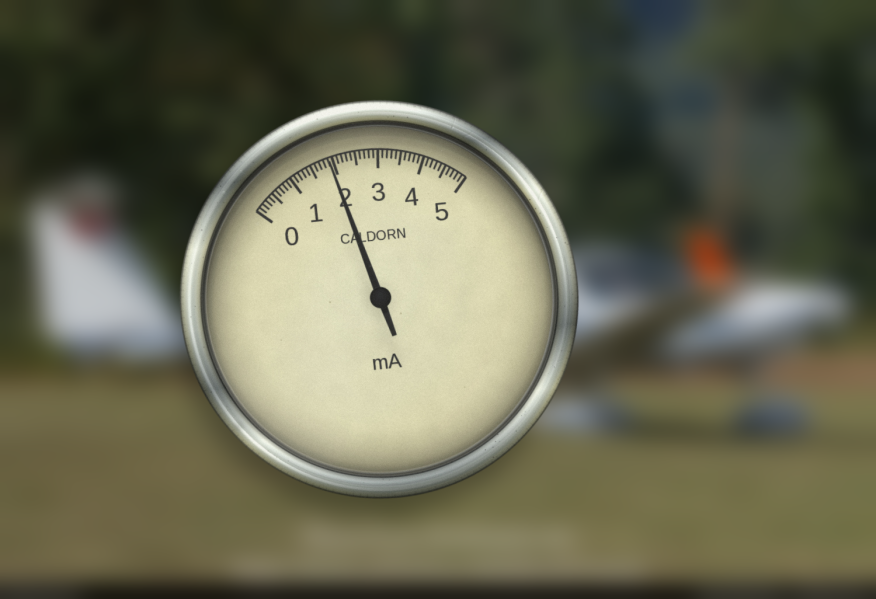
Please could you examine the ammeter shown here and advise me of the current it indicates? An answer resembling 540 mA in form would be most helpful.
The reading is 1.9 mA
